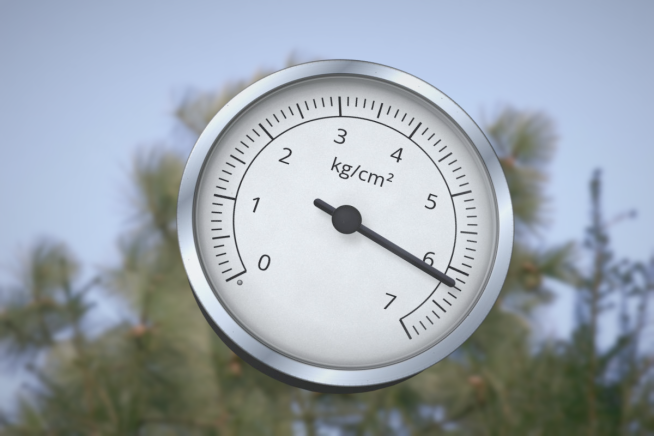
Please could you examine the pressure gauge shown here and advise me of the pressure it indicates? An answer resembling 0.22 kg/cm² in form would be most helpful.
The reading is 6.2 kg/cm²
